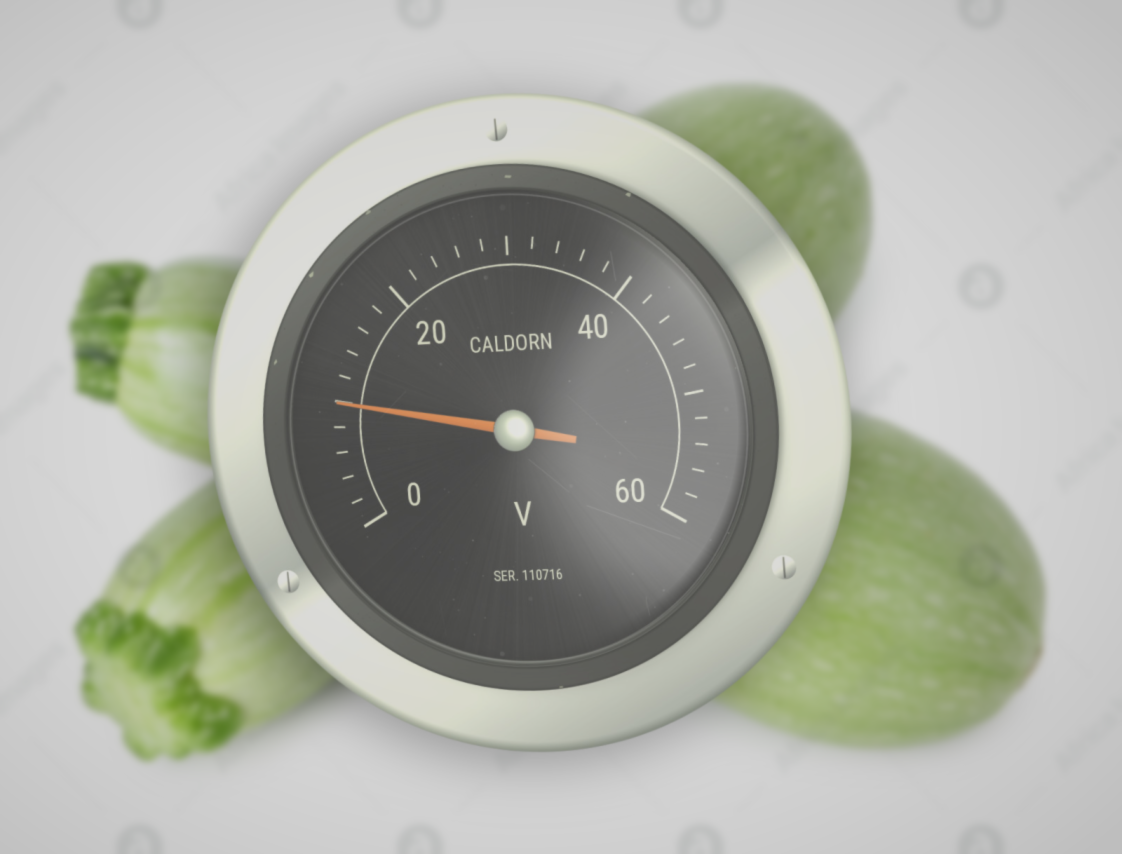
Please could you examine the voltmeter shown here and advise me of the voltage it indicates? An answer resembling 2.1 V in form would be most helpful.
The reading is 10 V
